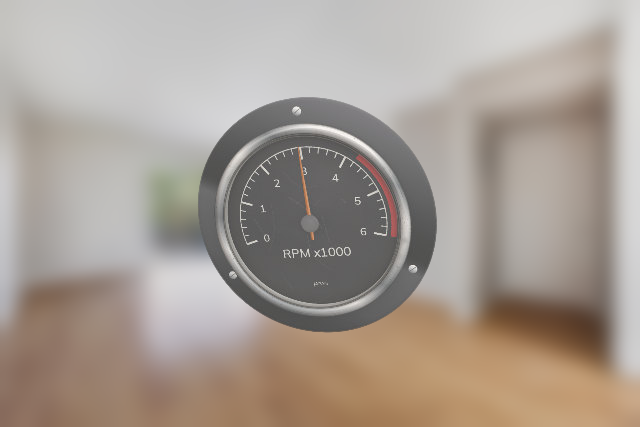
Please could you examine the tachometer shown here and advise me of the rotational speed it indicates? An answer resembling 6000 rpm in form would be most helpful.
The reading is 3000 rpm
